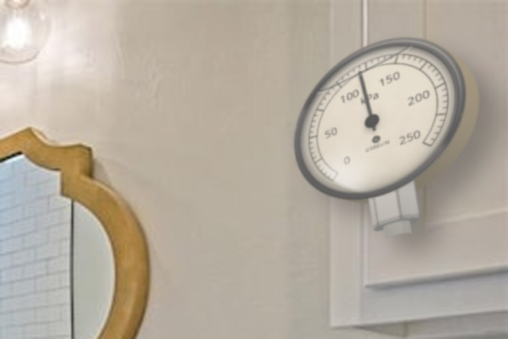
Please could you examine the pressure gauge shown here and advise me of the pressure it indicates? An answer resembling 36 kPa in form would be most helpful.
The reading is 120 kPa
